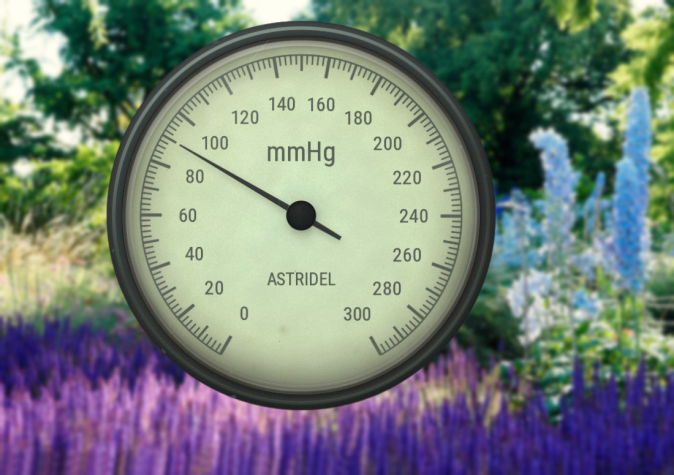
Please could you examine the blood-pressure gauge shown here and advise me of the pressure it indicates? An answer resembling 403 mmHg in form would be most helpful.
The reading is 90 mmHg
